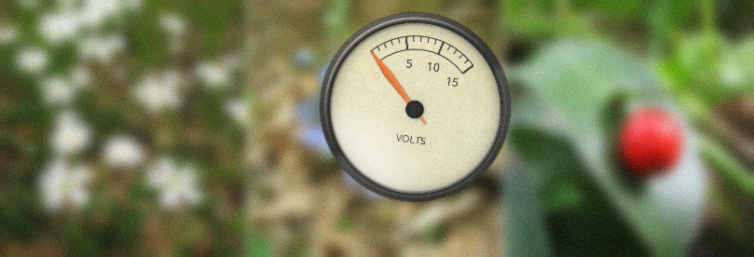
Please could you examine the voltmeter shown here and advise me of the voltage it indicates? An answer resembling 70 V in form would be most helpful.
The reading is 0 V
